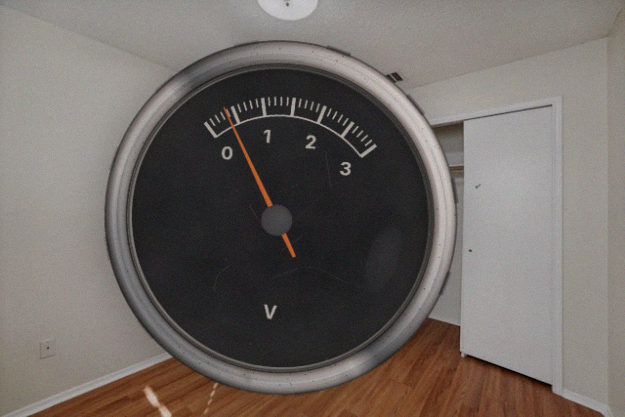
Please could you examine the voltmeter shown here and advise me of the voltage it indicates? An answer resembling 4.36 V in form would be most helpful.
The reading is 0.4 V
